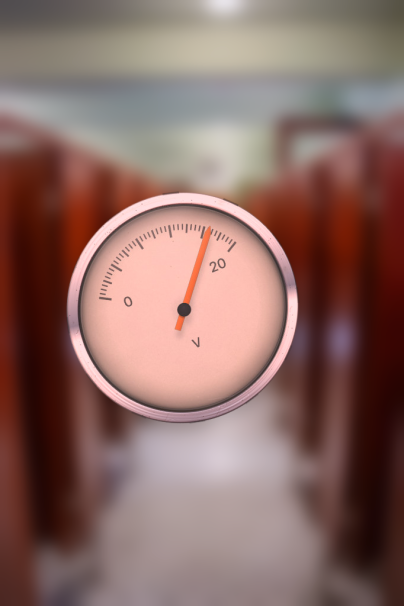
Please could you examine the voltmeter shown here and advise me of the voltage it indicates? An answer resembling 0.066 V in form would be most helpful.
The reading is 16.5 V
